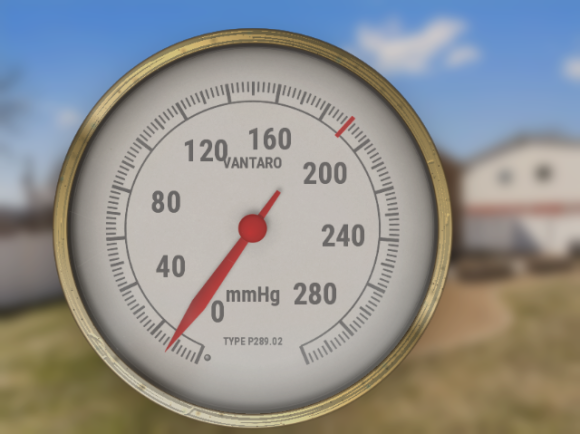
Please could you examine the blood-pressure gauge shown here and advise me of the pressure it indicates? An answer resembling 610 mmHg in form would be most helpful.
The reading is 12 mmHg
